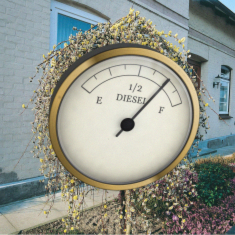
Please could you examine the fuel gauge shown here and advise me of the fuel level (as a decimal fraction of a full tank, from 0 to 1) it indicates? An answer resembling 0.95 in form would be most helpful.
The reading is 0.75
